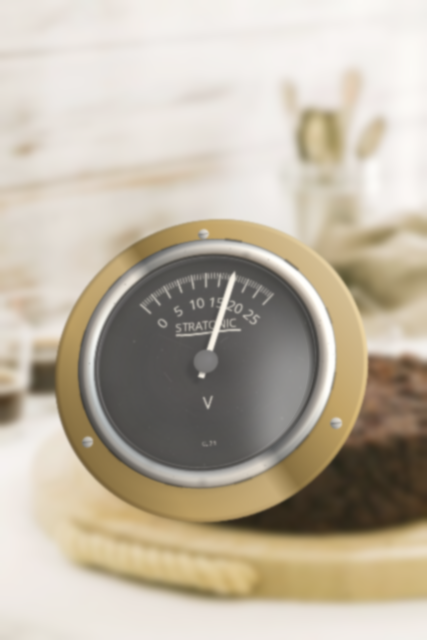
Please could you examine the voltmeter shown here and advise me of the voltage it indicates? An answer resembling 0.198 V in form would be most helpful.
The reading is 17.5 V
